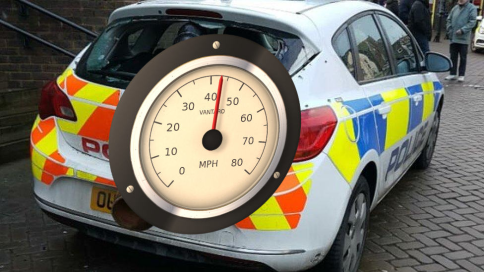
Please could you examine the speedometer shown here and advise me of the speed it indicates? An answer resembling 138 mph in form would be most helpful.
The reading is 42.5 mph
